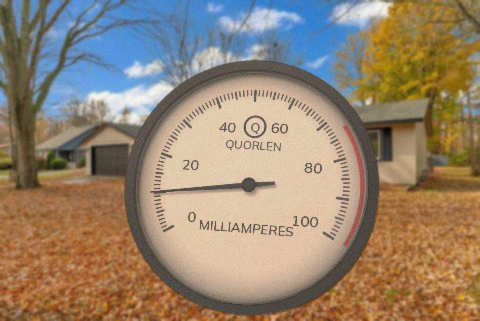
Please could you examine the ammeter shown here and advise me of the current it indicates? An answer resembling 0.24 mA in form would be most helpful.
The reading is 10 mA
